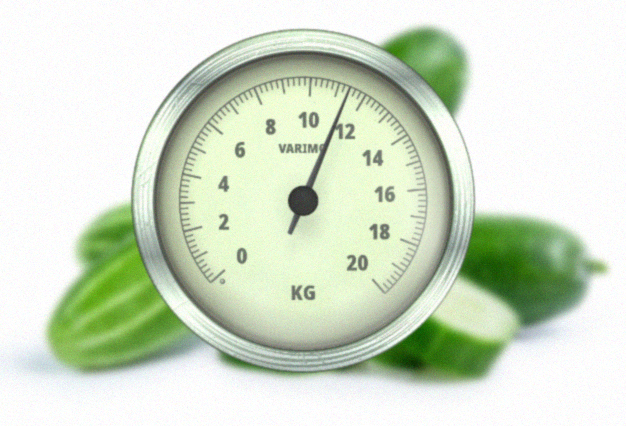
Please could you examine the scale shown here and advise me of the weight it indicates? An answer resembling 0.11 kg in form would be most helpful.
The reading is 11.4 kg
